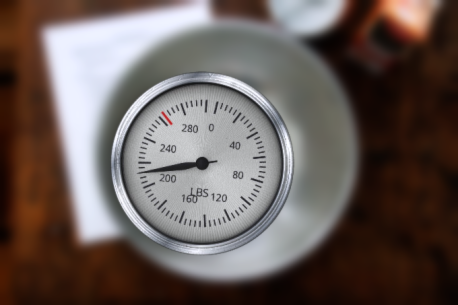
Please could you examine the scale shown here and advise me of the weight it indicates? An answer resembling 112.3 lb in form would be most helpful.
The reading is 212 lb
